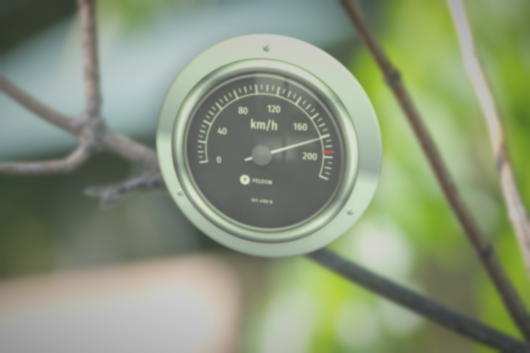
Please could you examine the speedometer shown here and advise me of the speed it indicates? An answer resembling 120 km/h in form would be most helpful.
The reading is 180 km/h
